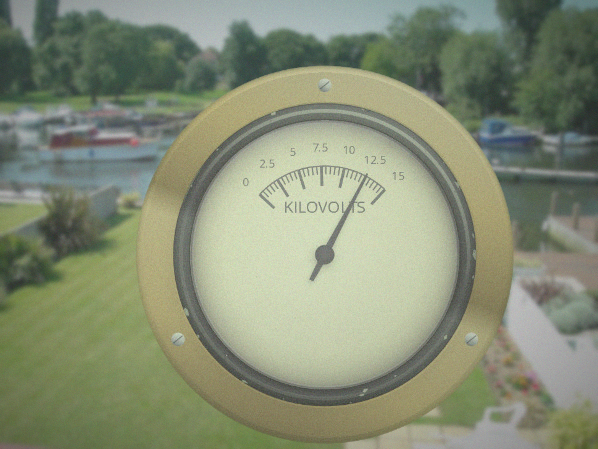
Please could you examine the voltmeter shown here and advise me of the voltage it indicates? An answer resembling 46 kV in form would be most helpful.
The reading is 12.5 kV
